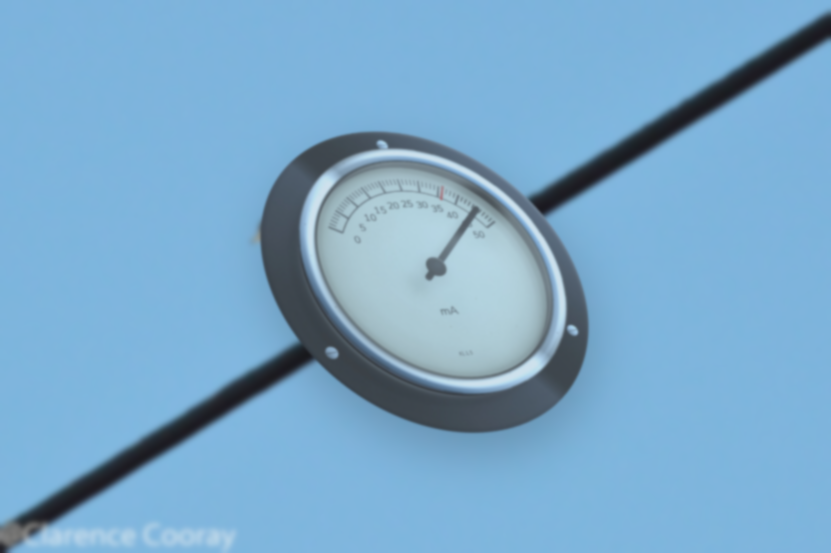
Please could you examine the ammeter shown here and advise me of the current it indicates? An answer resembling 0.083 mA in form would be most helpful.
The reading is 45 mA
